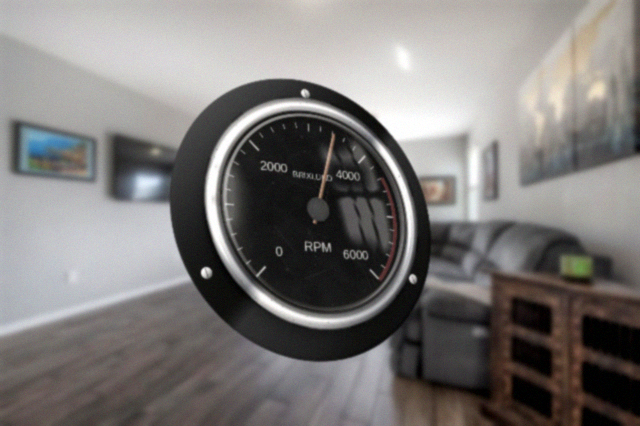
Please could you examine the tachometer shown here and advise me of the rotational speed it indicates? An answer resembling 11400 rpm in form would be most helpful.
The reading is 3400 rpm
